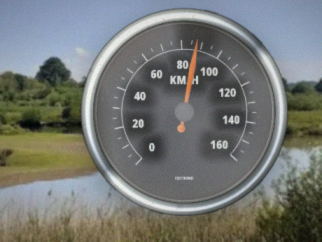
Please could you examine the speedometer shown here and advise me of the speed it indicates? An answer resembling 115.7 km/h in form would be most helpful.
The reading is 87.5 km/h
